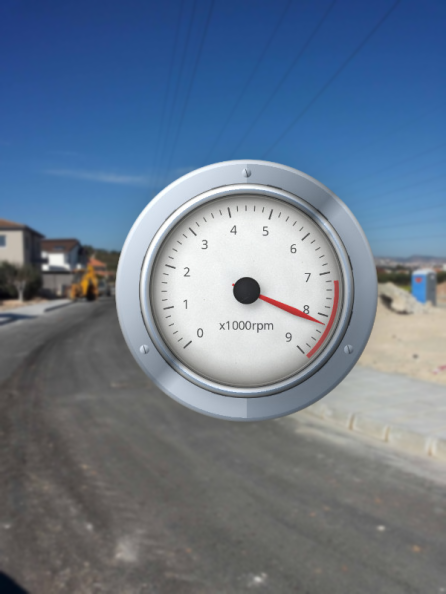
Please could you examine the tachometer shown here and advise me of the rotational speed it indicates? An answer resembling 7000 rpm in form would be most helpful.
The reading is 8200 rpm
